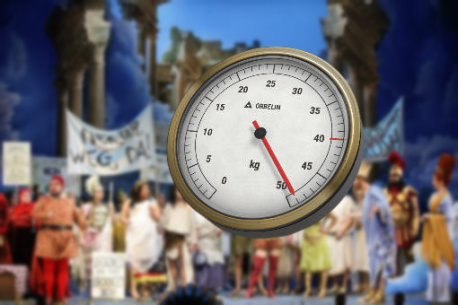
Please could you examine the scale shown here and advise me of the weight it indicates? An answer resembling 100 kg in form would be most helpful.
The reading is 49 kg
